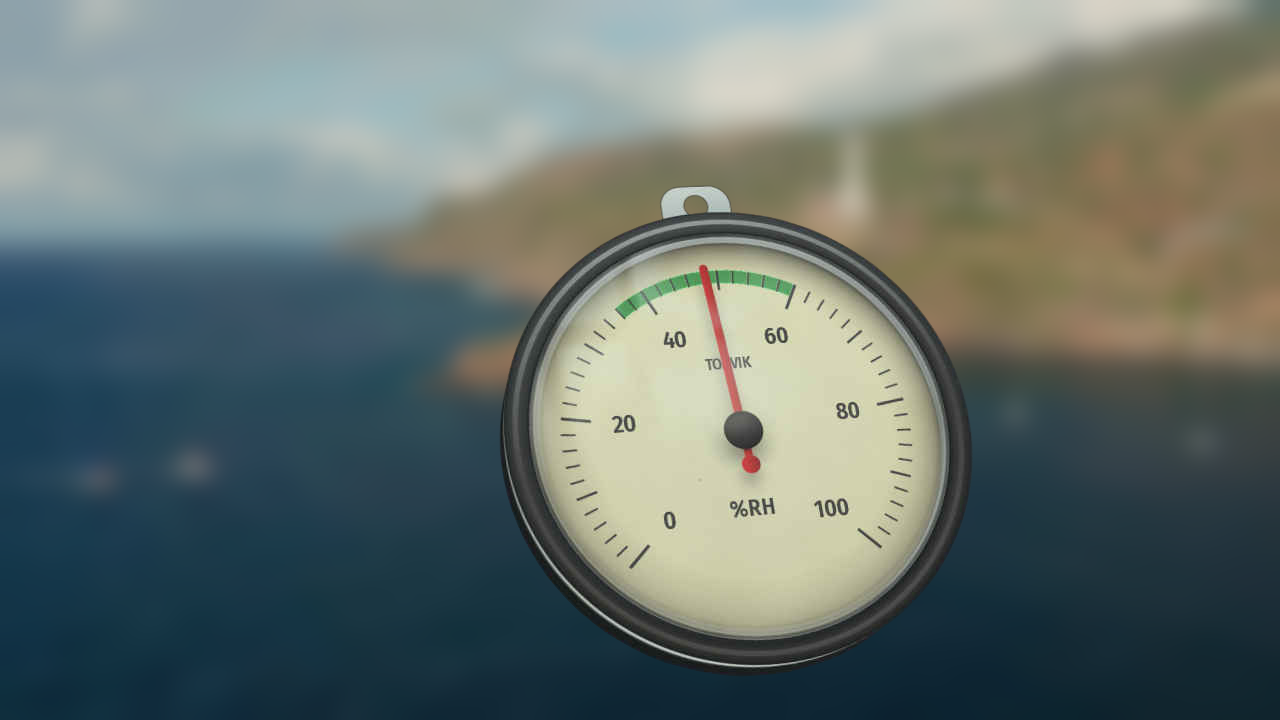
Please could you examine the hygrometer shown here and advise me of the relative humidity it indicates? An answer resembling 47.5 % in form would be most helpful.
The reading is 48 %
